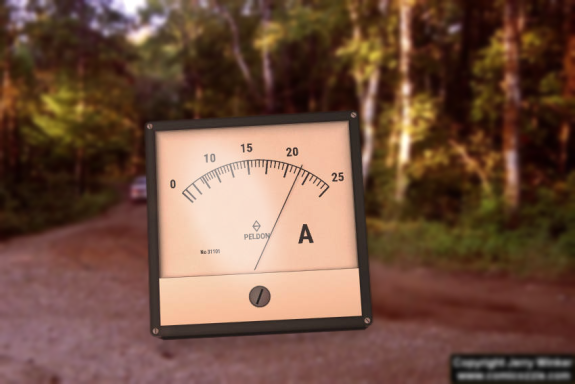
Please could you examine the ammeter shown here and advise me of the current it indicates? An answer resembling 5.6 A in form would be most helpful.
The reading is 21.5 A
